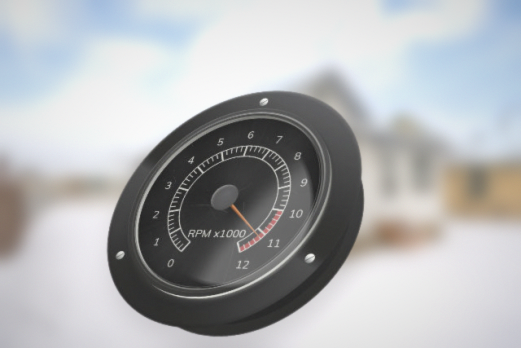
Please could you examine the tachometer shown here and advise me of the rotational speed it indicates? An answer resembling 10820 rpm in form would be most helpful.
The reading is 11200 rpm
